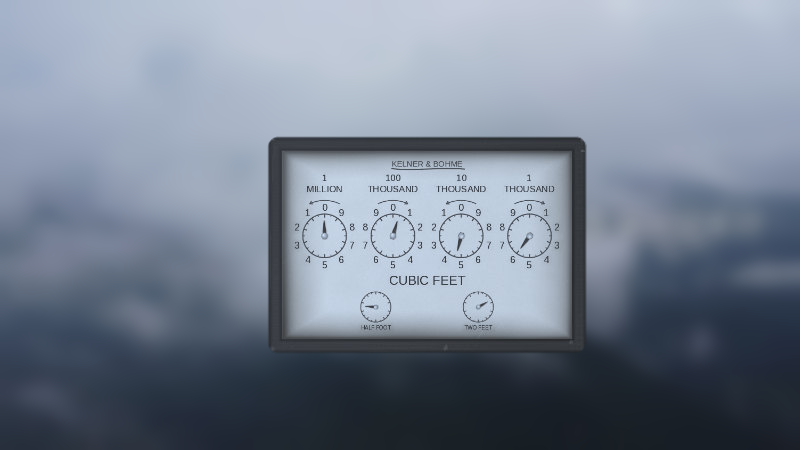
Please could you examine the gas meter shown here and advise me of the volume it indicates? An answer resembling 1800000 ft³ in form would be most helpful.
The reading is 4600 ft³
